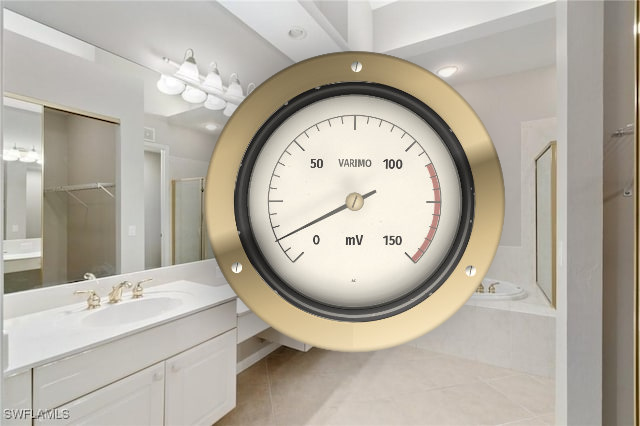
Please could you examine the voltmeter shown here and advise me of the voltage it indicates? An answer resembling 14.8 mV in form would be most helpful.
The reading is 10 mV
